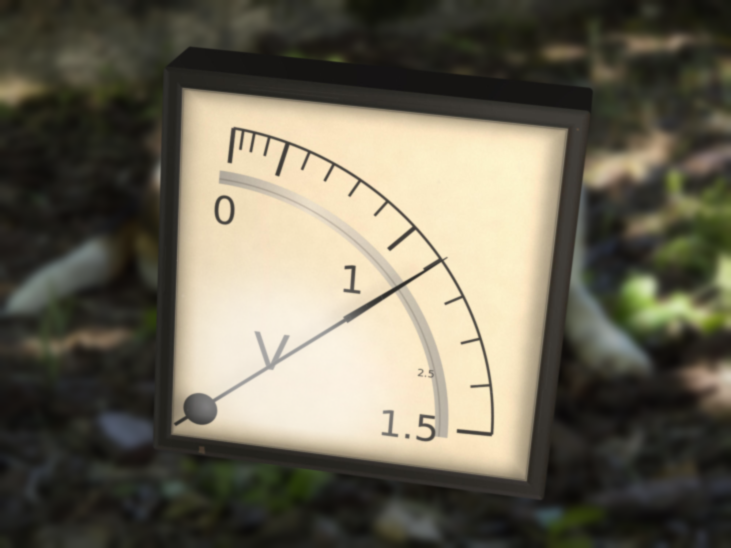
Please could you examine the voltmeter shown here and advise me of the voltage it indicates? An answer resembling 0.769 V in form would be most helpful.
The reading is 1.1 V
